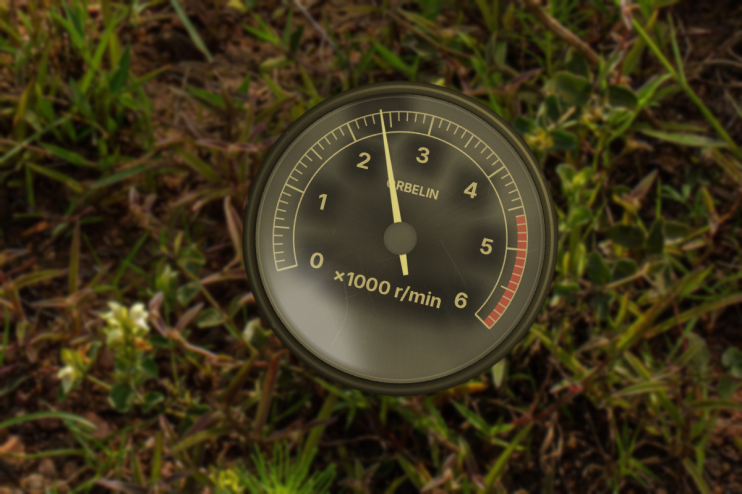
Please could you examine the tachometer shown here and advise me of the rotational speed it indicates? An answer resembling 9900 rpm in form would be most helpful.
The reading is 2400 rpm
